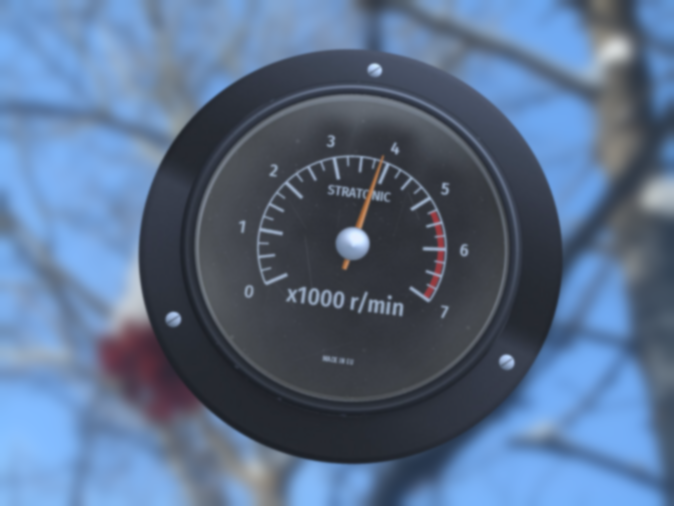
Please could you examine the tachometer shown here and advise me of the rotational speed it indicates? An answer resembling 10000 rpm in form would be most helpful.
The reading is 3875 rpm
